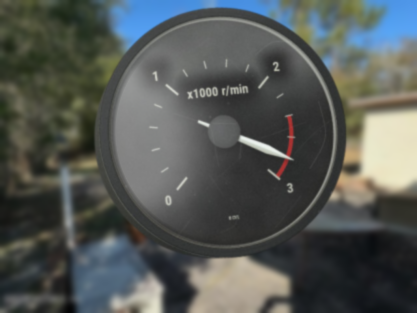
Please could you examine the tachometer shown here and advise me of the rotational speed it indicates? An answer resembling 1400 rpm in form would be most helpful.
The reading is 2800 rpm
